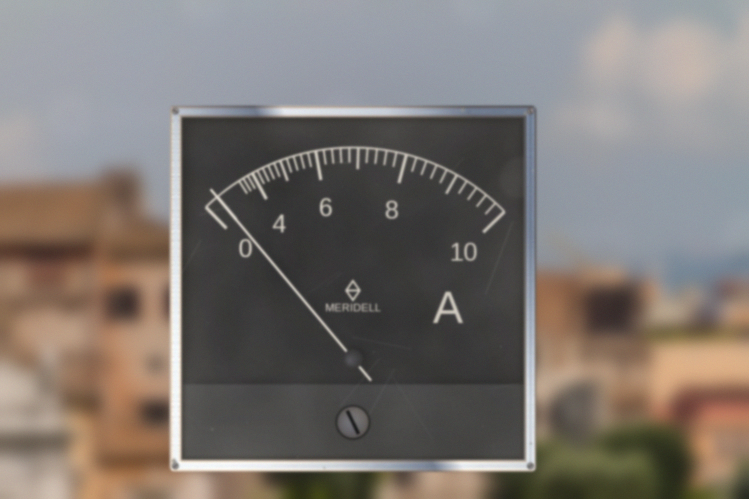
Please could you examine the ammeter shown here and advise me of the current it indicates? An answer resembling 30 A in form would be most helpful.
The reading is 2 A
